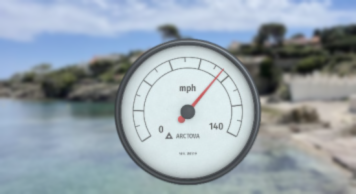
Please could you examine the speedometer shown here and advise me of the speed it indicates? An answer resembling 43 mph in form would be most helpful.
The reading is 95 mph
